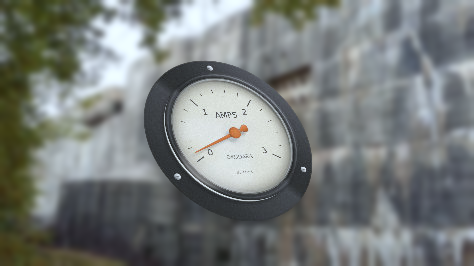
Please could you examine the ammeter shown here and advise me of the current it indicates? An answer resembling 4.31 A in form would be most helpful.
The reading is 0.1 A
